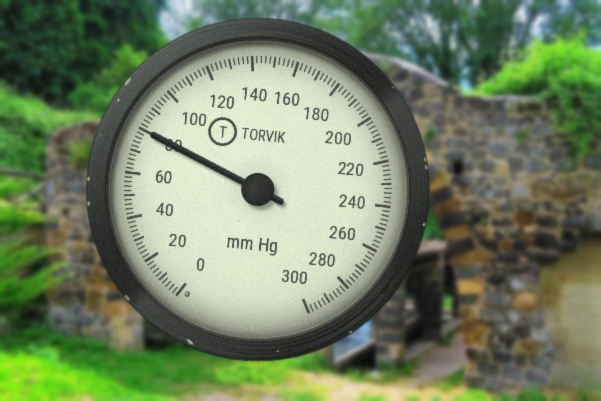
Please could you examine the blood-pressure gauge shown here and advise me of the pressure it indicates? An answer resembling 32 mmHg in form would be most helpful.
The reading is 80 mmHg
